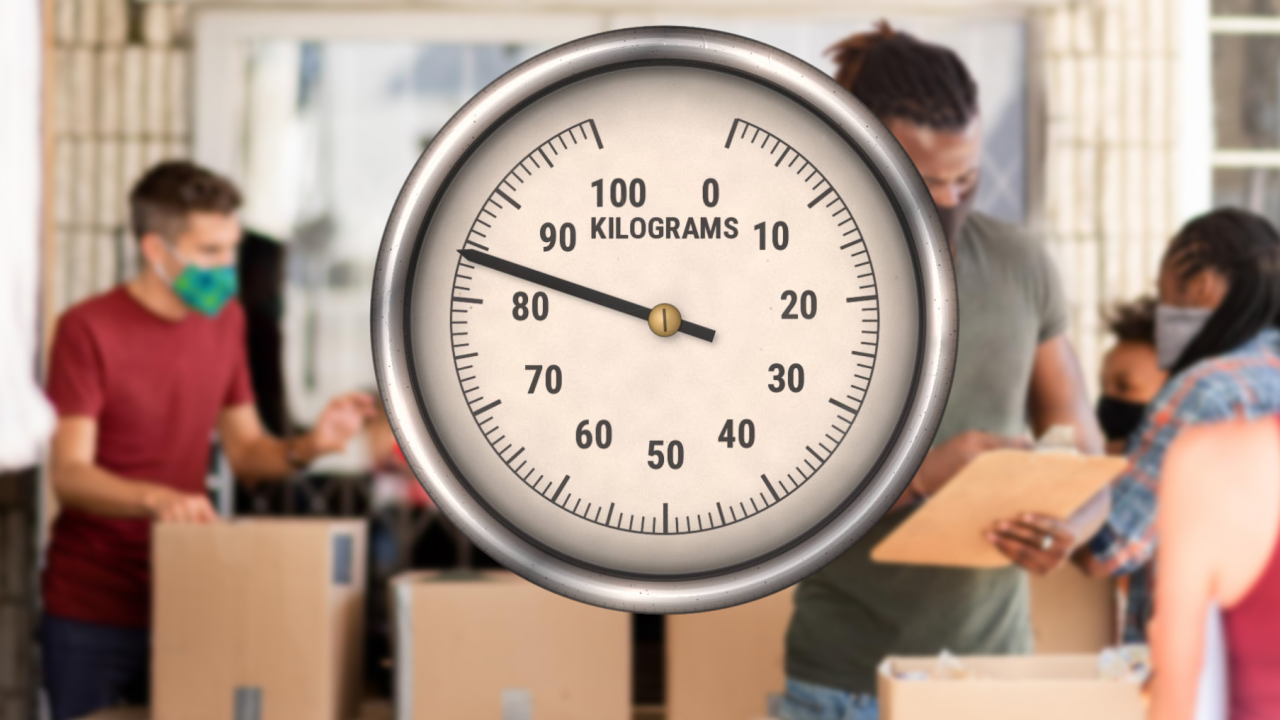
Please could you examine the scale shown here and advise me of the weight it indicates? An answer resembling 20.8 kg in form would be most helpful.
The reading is 84 kg
